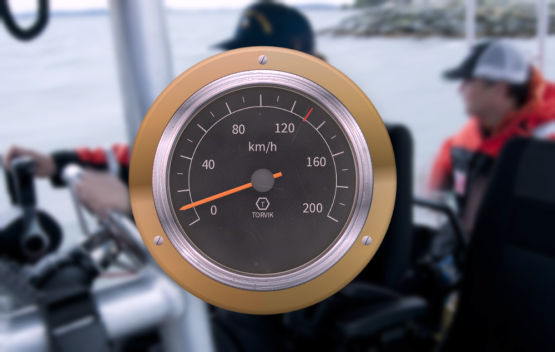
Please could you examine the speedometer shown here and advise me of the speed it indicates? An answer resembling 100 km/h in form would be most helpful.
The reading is 10 km/h
